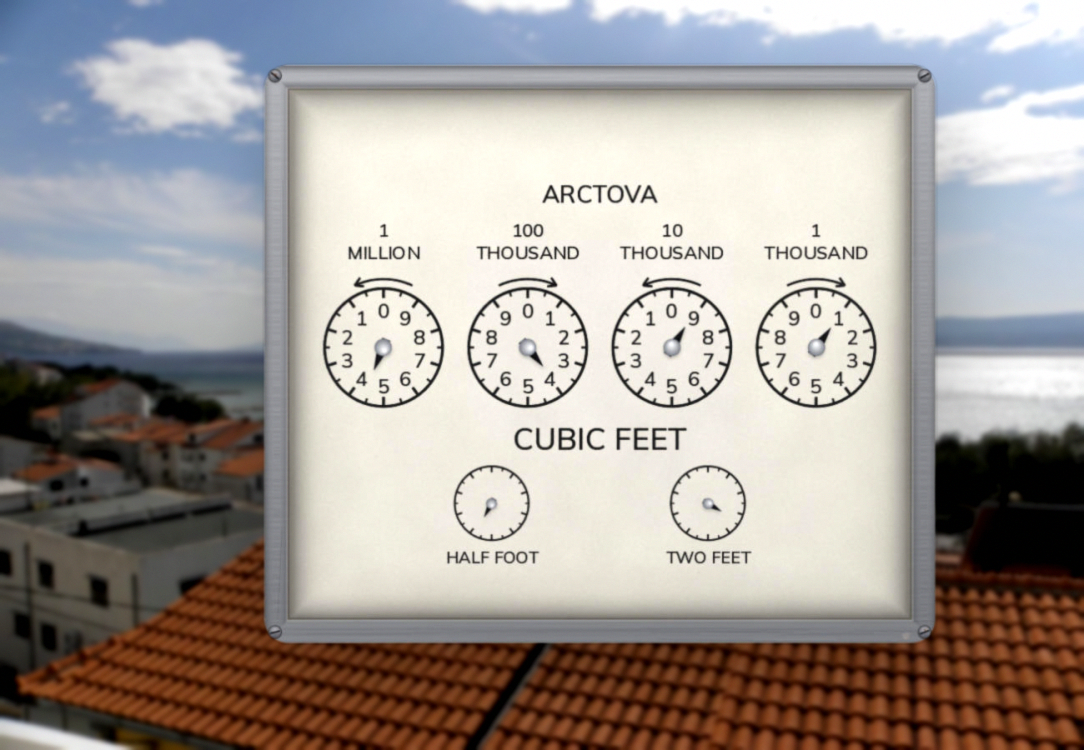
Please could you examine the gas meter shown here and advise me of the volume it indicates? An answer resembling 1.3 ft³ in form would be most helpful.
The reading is 439100 ft³
